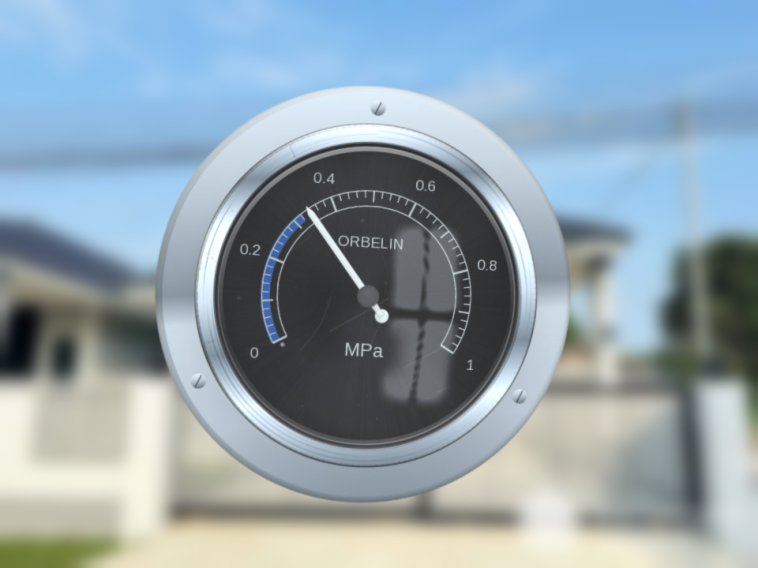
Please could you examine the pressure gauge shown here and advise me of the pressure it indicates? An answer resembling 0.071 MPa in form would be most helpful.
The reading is 0.34 MPa
